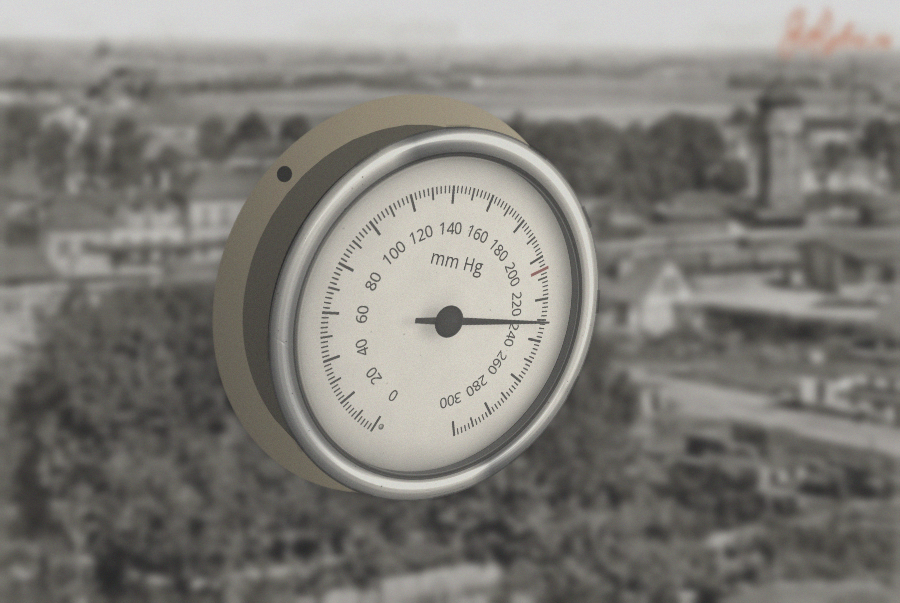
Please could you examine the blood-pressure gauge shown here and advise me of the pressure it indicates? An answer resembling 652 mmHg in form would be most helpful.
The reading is 230 mmHg
